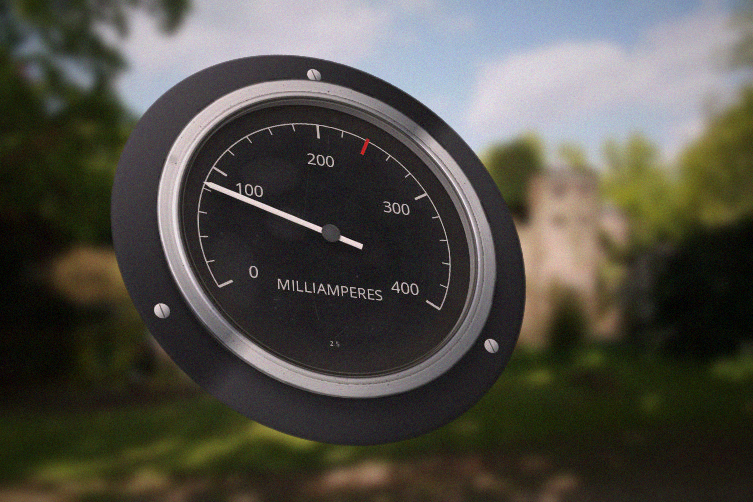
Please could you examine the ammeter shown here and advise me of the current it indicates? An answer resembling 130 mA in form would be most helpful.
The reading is 80 mA
